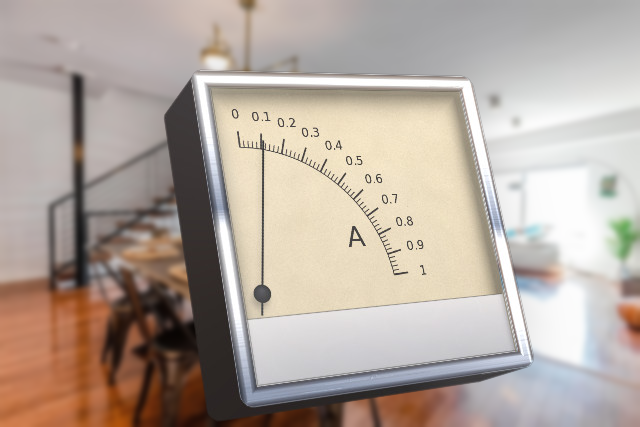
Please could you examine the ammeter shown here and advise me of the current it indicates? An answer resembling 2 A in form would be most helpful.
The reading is 0.1 A
